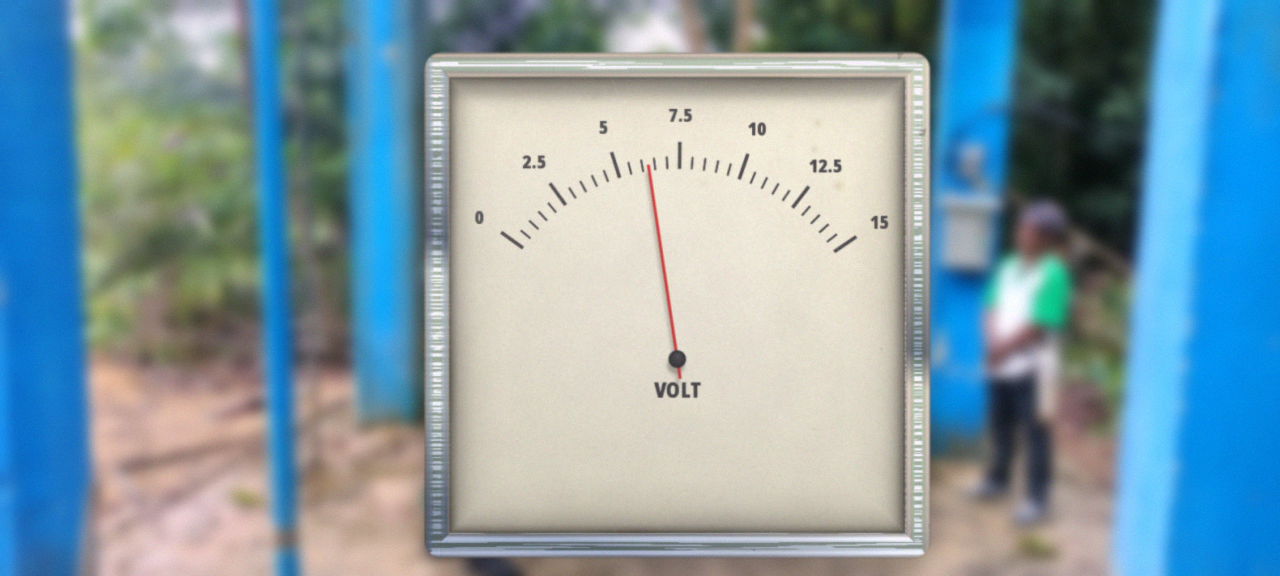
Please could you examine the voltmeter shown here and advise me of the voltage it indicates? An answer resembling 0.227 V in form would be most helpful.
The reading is 6.25 V
